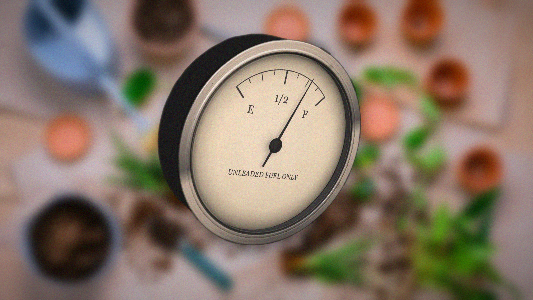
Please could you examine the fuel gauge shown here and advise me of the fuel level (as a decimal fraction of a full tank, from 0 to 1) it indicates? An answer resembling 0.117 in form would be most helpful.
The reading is 0.75
